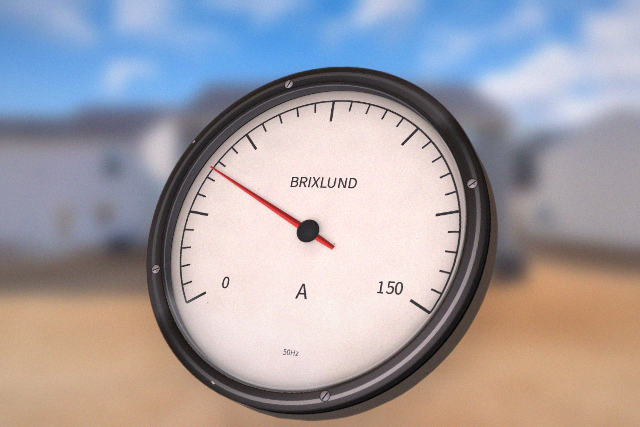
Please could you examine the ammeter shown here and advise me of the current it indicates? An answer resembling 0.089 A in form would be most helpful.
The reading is 37.5 A
